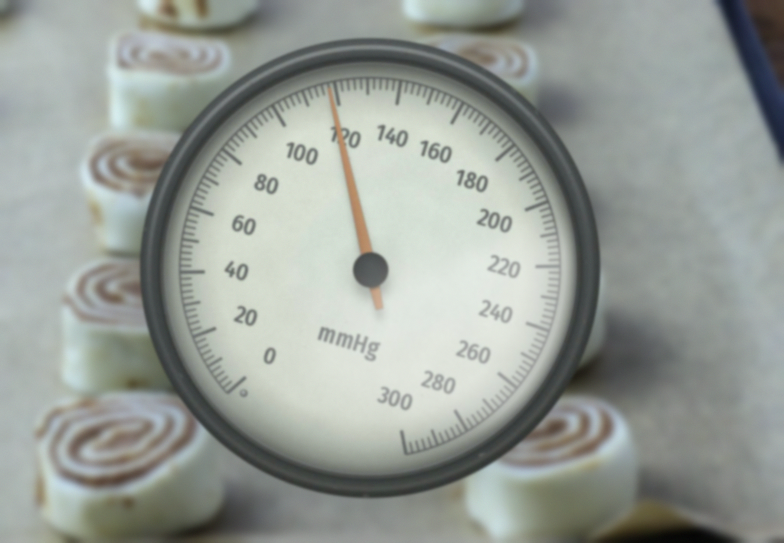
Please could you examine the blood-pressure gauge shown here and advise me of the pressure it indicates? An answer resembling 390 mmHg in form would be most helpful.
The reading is 118 mmHg
